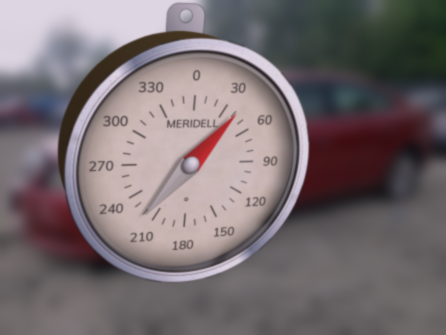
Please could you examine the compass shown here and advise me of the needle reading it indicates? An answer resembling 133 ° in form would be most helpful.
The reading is 40 °
